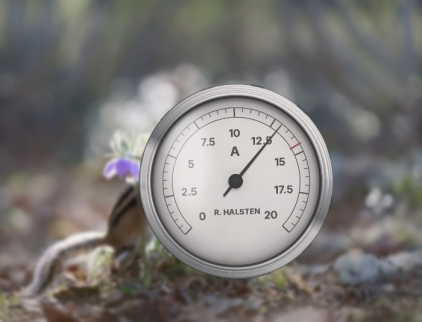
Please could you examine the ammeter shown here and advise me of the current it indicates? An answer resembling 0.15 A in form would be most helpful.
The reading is 13 A
